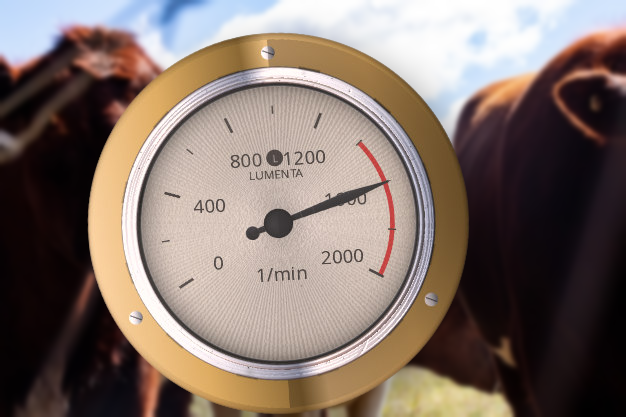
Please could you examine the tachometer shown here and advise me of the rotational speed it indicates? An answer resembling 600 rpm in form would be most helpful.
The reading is 1600 rpm
